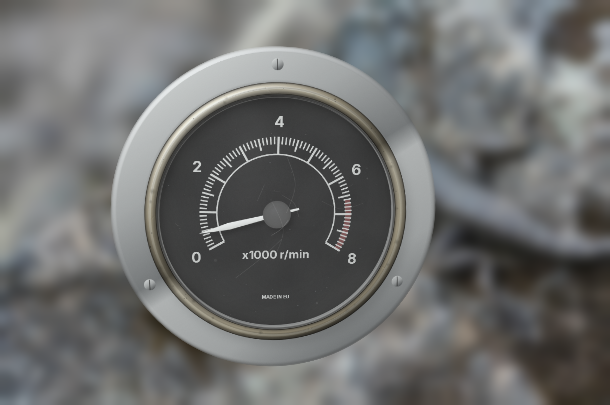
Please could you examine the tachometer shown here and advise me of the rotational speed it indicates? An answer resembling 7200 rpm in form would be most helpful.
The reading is 500 rpm
